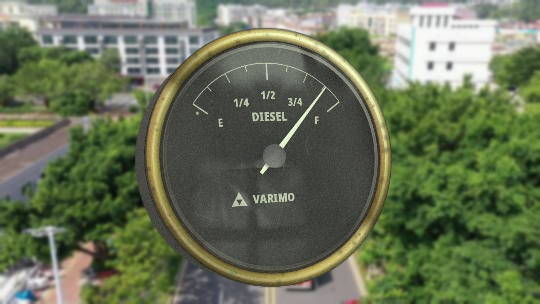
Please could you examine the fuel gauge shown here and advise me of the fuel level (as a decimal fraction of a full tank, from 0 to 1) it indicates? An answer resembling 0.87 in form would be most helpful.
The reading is 0.875
